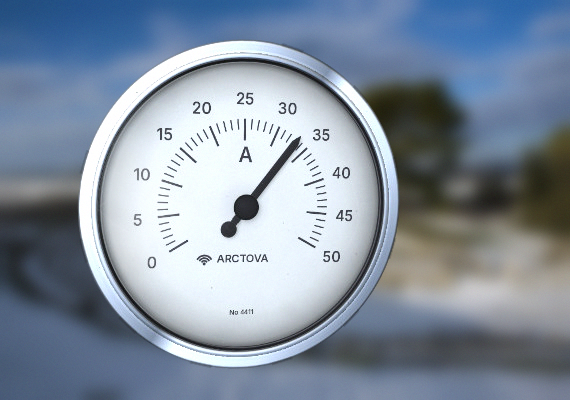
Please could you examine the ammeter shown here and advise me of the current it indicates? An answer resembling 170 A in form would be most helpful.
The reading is 33 A
